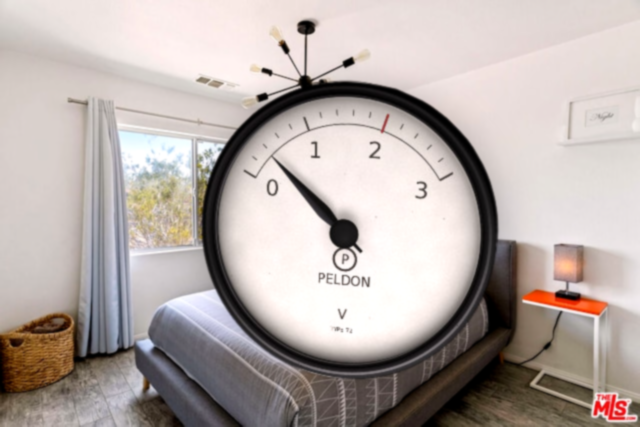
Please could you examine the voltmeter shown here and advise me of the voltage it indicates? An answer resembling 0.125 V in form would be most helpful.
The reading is 0.4 V
